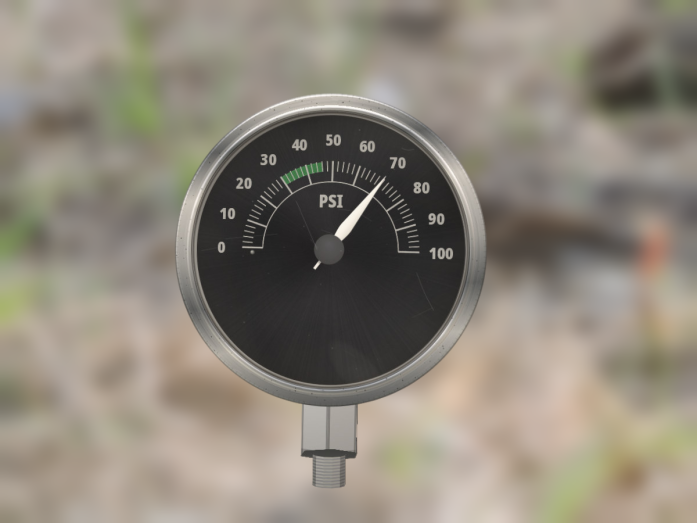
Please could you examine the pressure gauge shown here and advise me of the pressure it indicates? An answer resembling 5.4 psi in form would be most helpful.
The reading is 70 psi
